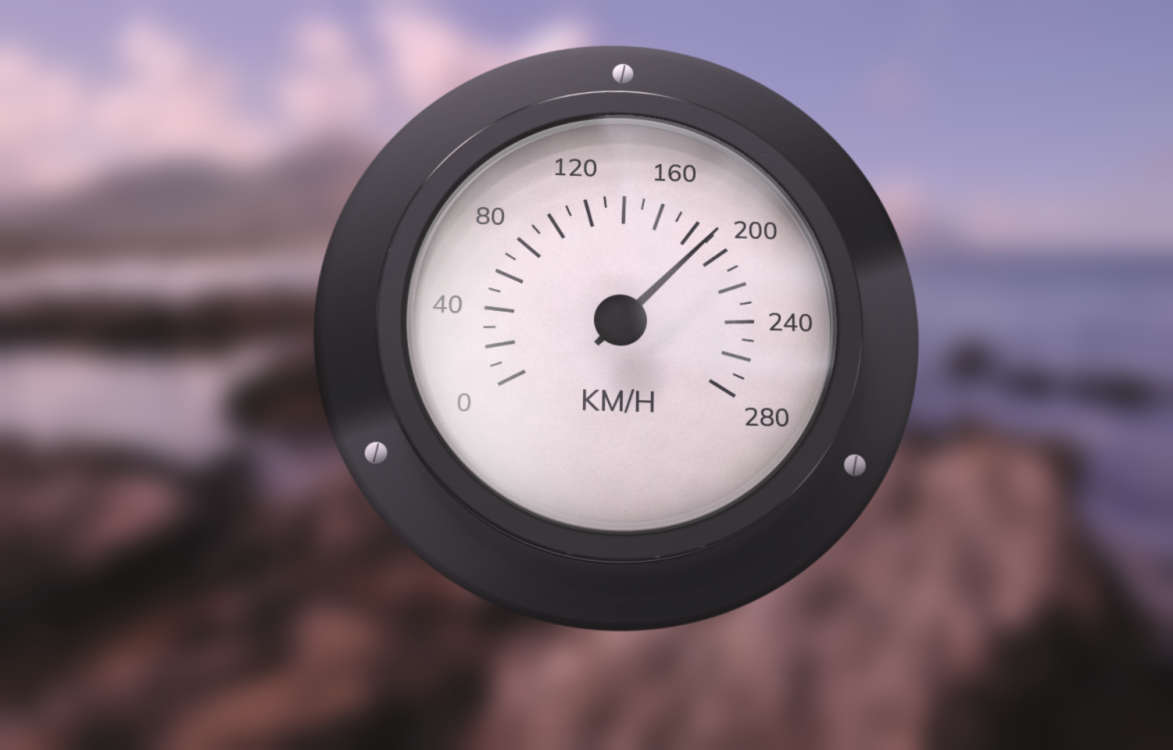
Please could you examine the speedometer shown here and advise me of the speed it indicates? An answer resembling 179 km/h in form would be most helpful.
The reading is 190 km/h
